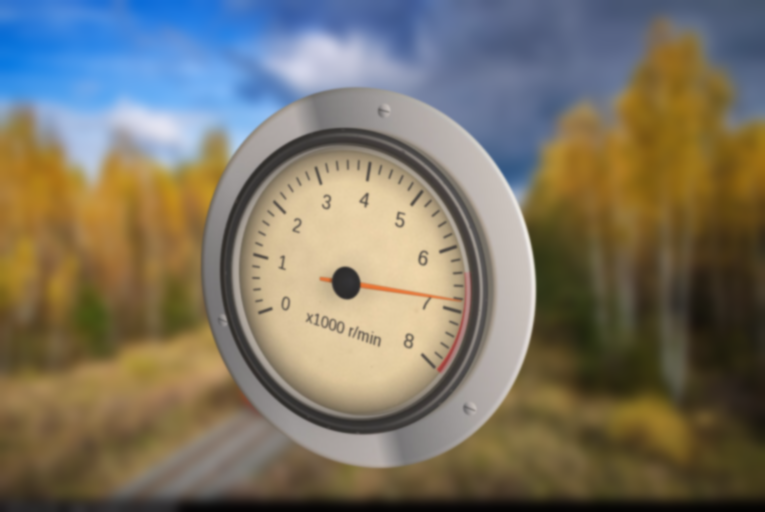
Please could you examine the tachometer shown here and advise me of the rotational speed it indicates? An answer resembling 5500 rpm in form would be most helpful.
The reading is 6800 rpm
